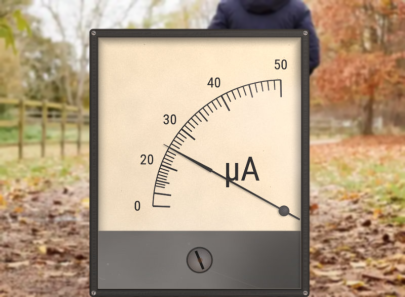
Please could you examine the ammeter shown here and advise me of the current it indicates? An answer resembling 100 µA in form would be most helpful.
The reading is 25 µA
